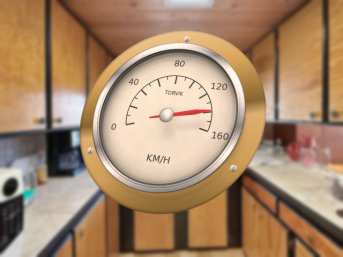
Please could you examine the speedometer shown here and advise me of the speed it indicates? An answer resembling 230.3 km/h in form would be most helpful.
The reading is 140 km/h
